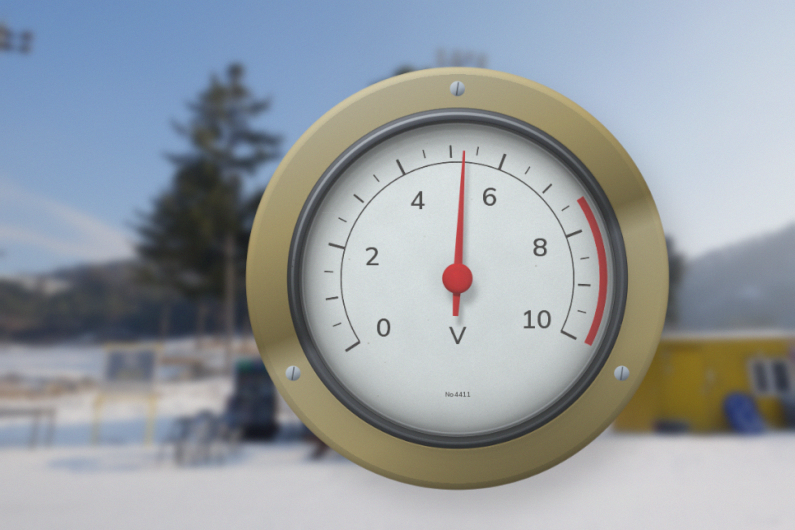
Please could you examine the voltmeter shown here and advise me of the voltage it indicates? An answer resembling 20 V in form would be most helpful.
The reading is 5.25 V
